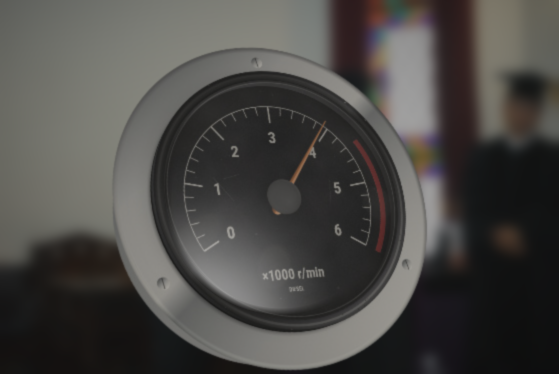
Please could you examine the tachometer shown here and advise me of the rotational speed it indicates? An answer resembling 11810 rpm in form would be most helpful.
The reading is 3900 rpm
